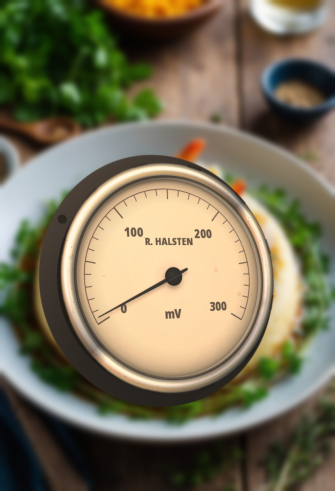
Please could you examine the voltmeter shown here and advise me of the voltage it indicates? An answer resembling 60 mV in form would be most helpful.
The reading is 5 mV
